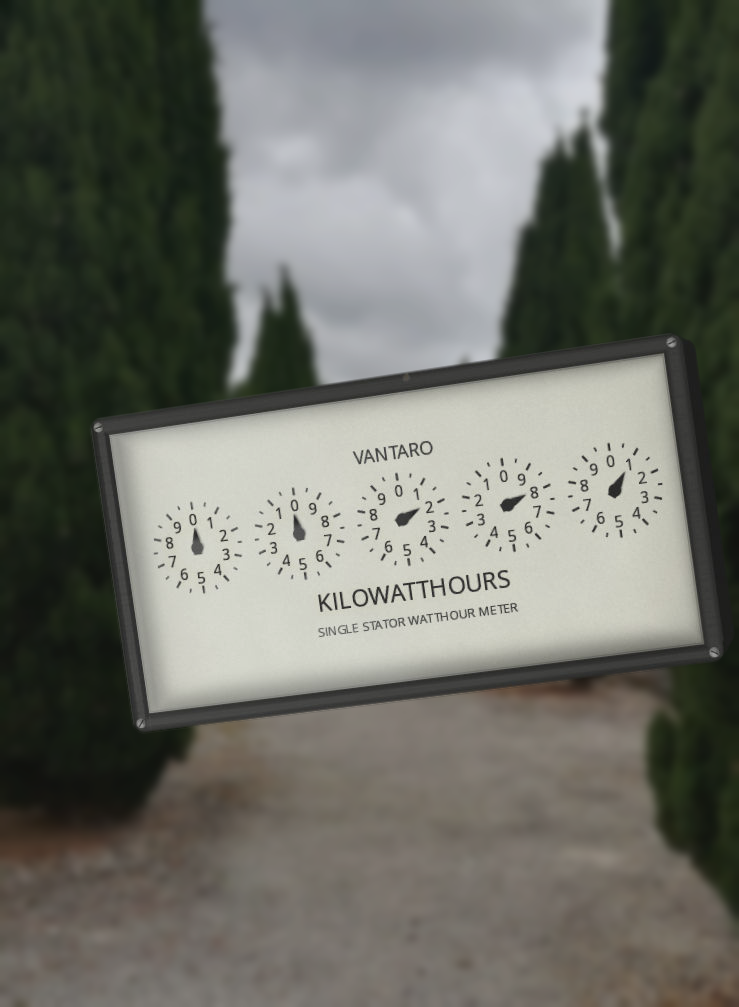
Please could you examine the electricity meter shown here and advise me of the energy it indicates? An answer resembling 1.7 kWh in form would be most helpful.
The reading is 181 kWh
